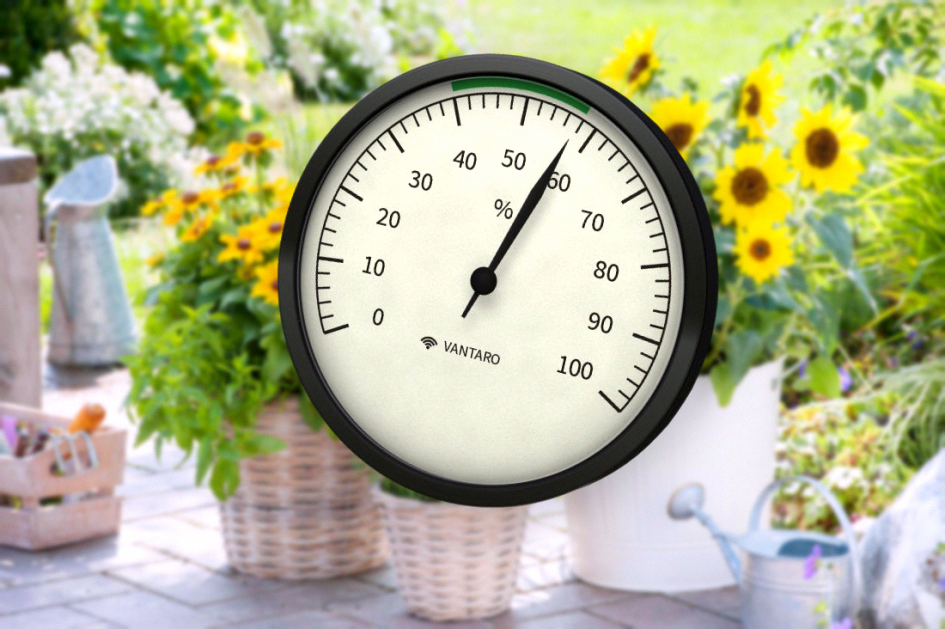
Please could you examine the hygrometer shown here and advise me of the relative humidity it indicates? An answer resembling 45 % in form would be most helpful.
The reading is 58 %
